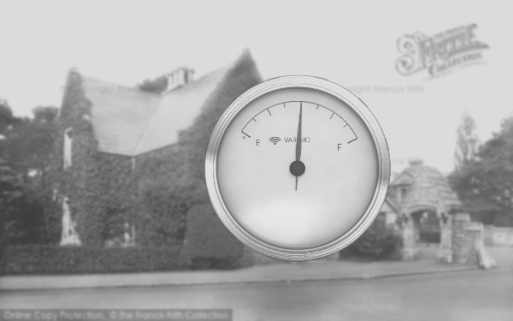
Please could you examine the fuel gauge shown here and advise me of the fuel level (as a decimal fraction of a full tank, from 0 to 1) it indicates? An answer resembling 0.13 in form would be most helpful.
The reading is 0.5
